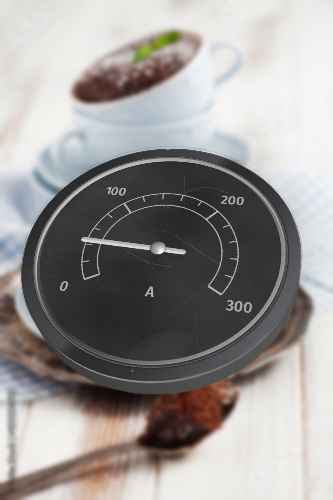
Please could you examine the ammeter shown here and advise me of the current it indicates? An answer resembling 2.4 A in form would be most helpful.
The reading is 40 A
